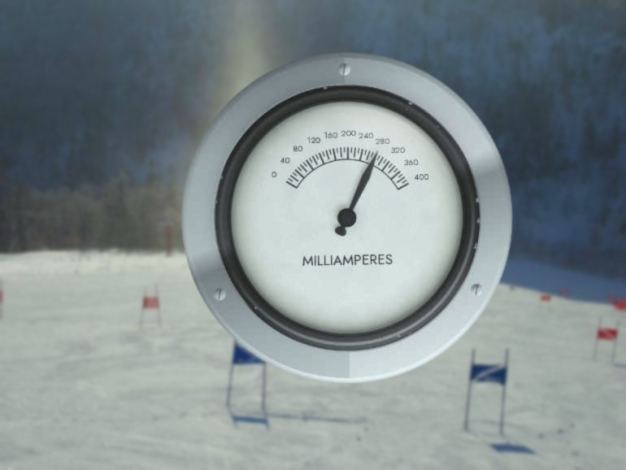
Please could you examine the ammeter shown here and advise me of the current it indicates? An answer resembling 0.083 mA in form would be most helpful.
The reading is 280 mA
